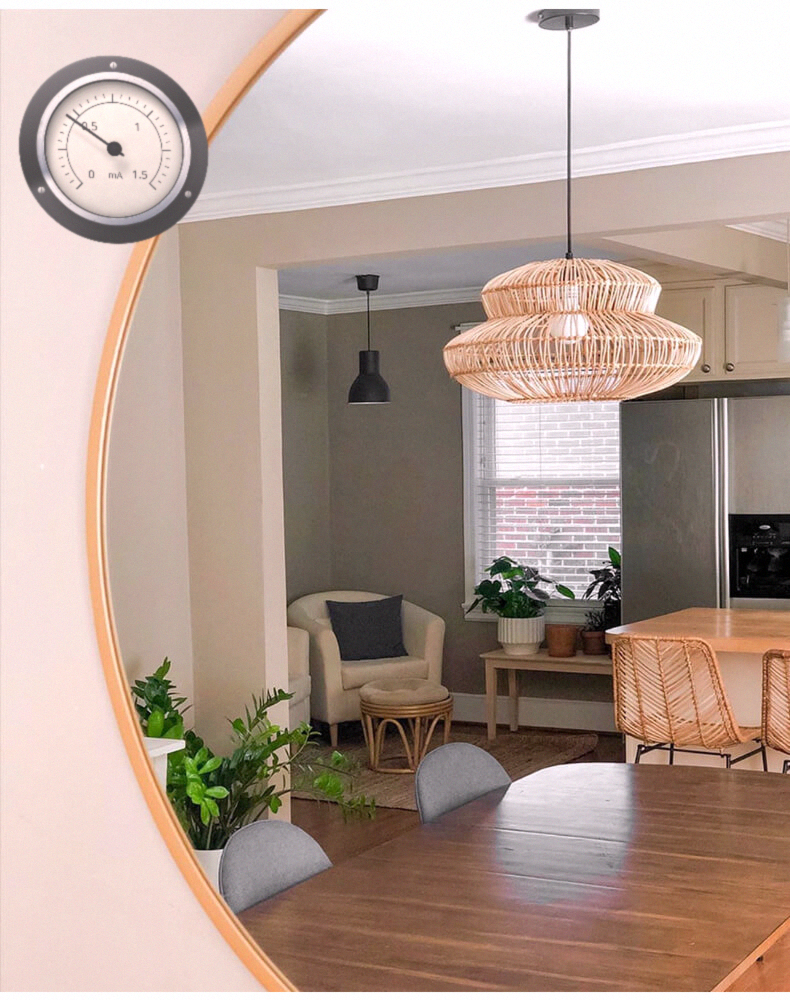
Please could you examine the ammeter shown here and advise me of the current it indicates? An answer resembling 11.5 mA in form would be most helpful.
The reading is 0.45 mA
